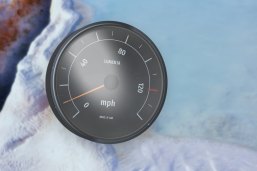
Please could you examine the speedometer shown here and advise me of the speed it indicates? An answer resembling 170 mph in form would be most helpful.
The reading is 10 mph
